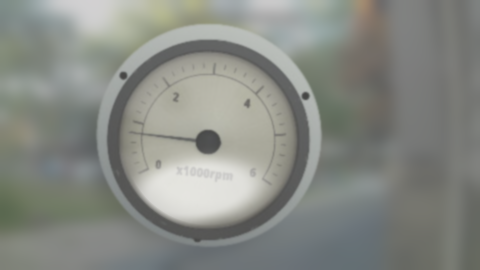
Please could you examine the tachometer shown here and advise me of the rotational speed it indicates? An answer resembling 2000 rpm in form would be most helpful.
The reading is 800 rpm
